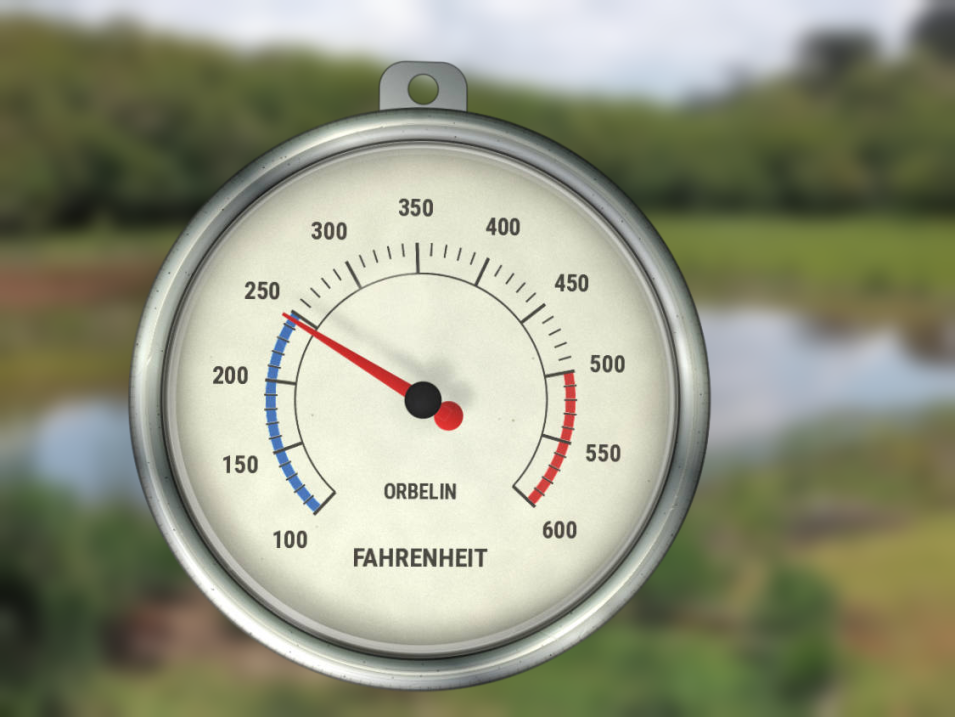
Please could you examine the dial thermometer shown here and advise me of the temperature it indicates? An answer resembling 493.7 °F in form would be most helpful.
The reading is 245 °F
